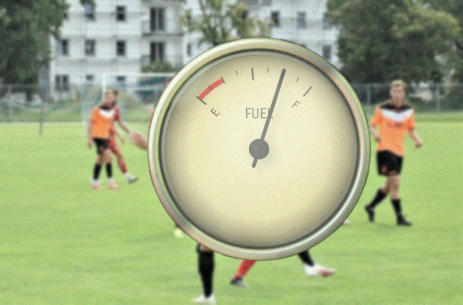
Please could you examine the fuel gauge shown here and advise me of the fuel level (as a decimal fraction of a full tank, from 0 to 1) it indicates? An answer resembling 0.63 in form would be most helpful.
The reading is 0.75
